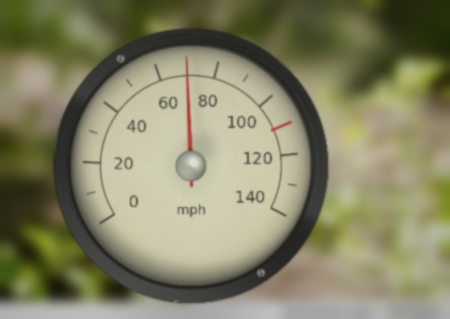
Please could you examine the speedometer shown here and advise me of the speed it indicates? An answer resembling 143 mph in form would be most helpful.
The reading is 70 mph
